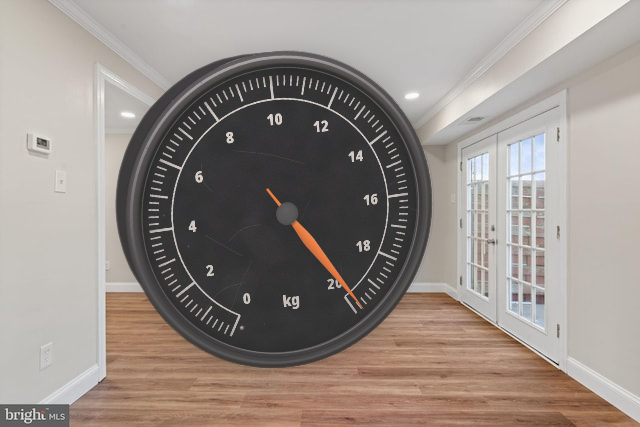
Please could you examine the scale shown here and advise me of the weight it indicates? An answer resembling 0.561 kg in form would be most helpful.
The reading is 19.8 kg
